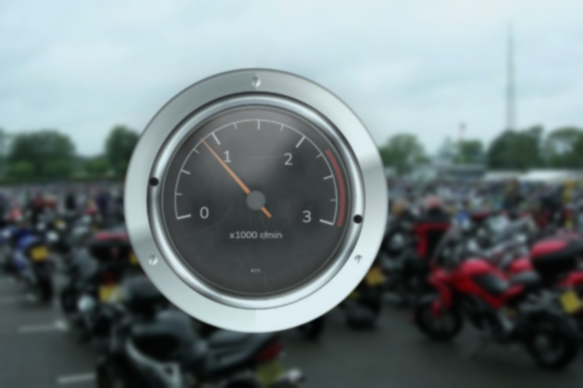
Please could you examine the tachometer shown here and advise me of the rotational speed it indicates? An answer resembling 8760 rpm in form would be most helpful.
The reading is 875 rpm
